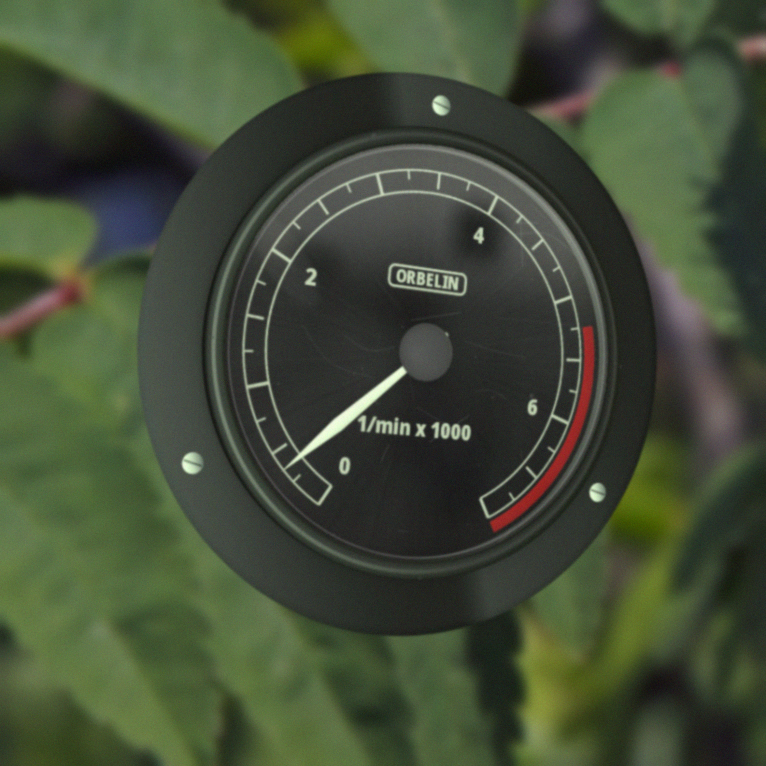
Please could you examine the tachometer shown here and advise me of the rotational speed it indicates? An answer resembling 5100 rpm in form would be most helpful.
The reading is 375 rpm
